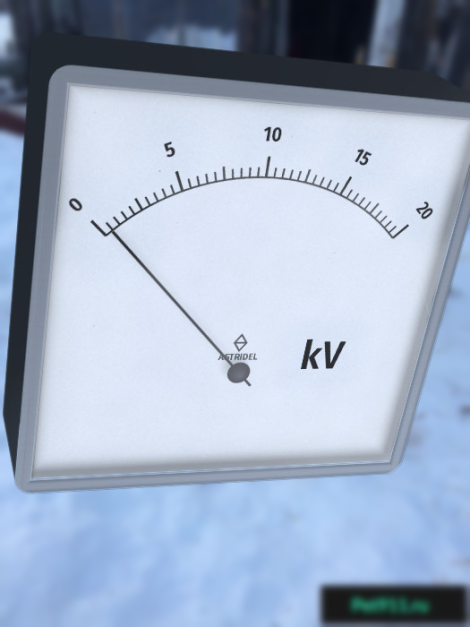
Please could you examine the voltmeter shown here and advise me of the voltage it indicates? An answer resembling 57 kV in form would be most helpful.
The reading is 0.5 kV
